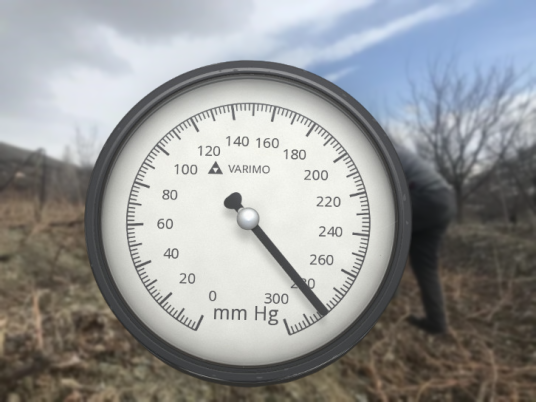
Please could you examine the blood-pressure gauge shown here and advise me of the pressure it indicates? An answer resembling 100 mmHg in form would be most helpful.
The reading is 282 mmHg
